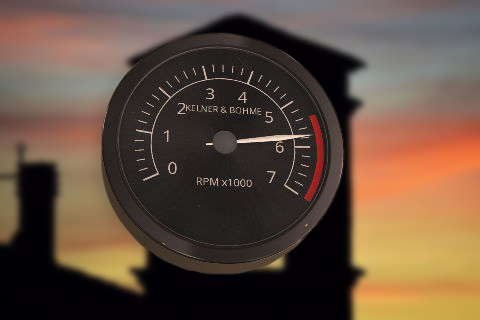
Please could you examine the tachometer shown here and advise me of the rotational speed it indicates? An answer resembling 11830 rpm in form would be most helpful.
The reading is 5800 rpm
